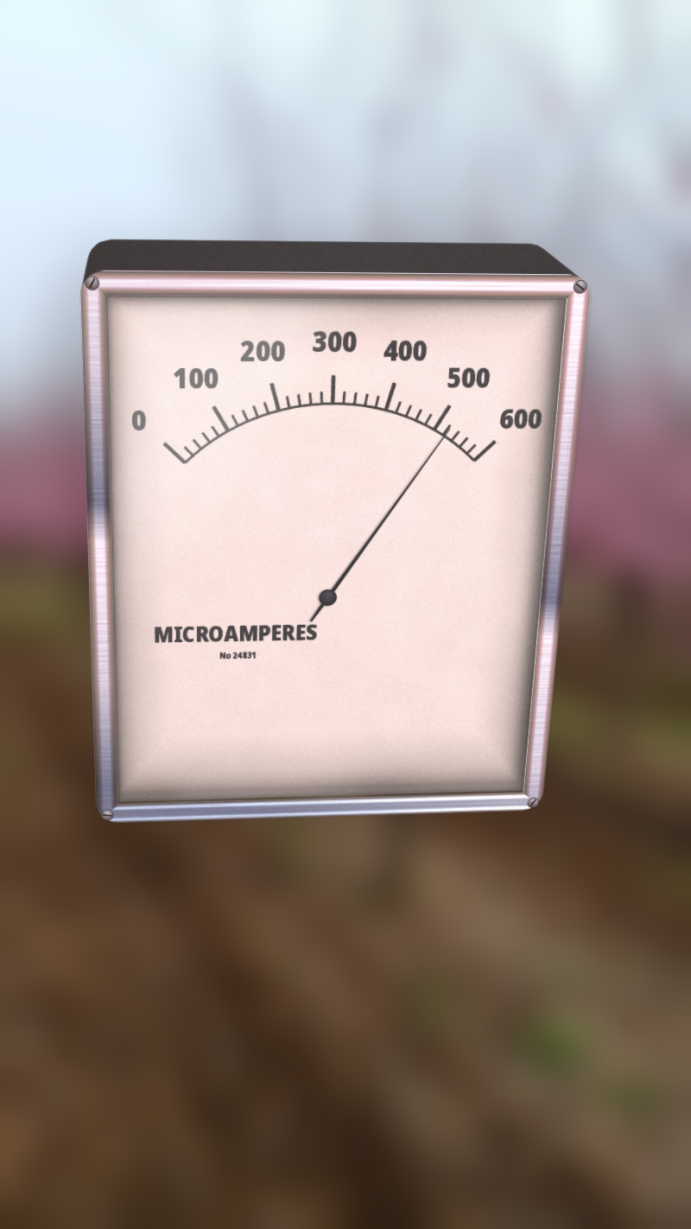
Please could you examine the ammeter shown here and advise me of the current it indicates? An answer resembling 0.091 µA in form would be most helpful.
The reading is 520 µA
